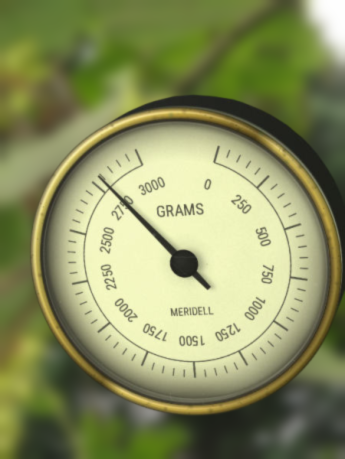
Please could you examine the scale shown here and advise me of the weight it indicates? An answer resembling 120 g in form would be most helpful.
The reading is 2800 g
